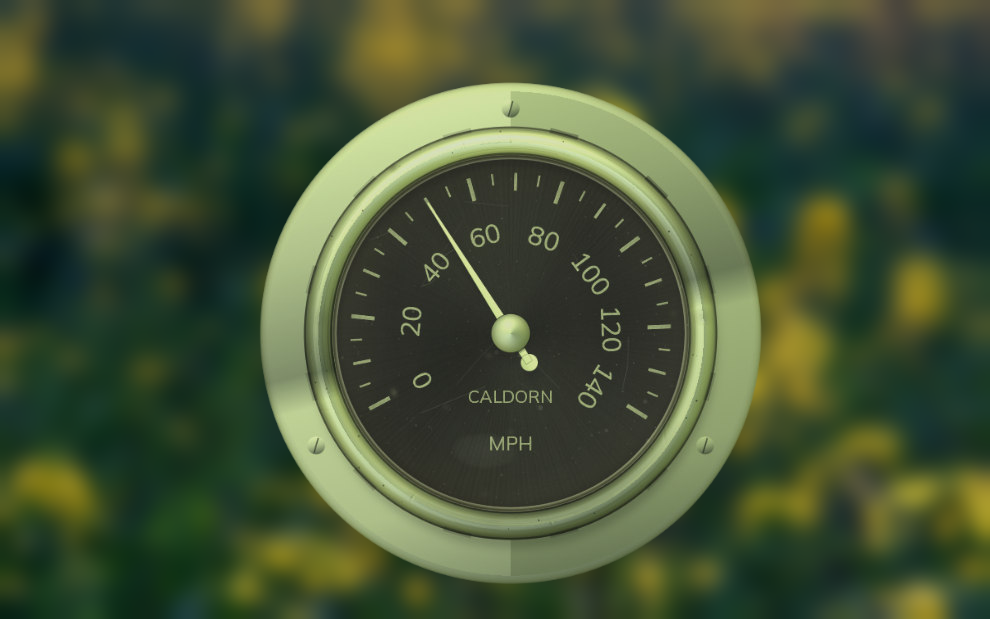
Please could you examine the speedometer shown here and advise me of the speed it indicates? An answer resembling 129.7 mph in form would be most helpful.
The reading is 50 mph
